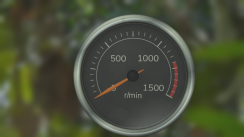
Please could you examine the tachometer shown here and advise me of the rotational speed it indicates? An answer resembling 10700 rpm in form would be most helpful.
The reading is 0 rpm
